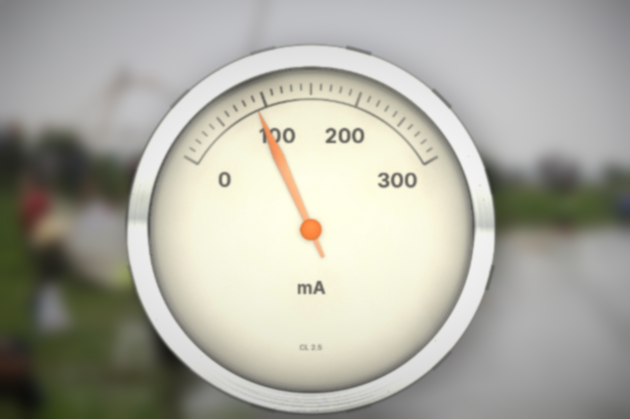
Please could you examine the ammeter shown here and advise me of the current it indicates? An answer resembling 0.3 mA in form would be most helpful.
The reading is 90 mA
